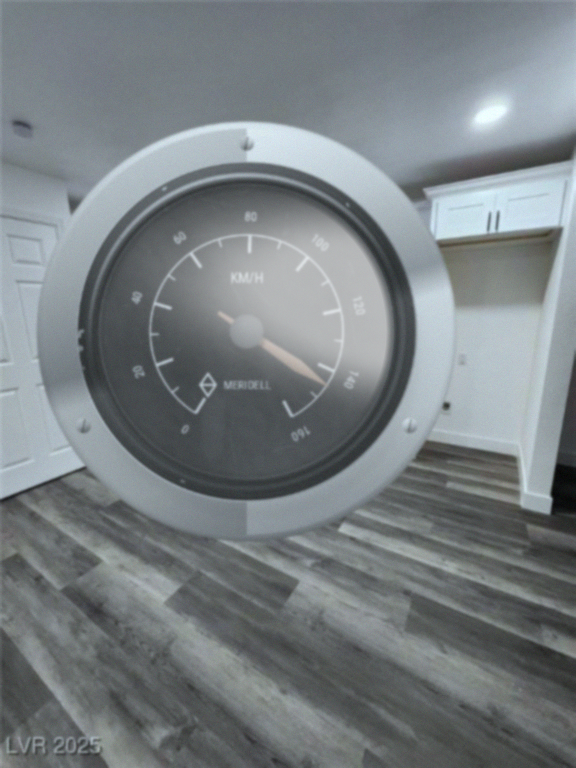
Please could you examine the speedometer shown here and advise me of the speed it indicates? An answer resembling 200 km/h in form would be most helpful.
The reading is 145 km/h
